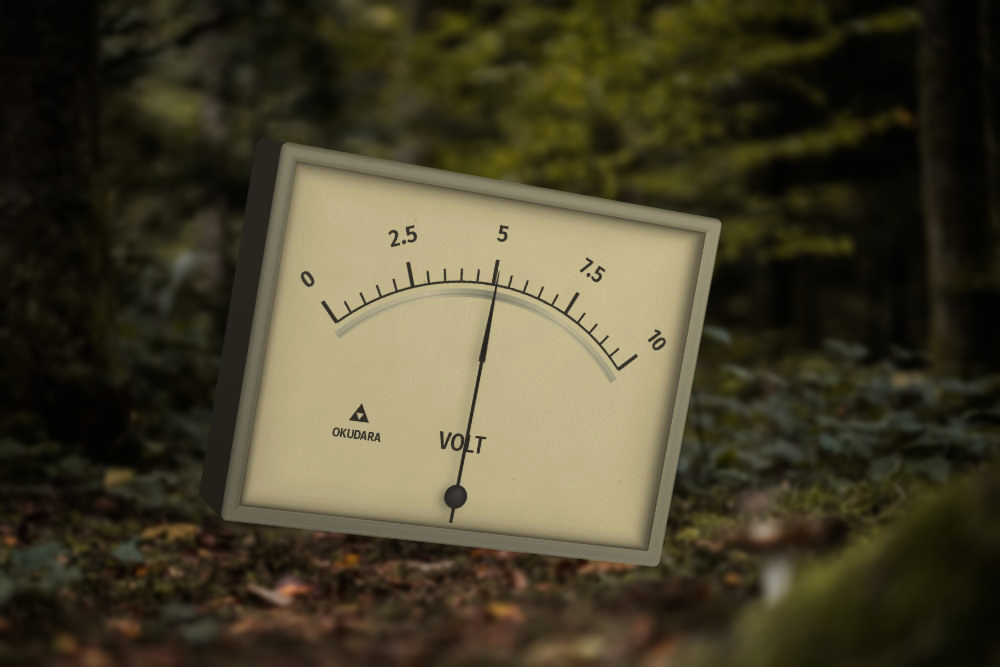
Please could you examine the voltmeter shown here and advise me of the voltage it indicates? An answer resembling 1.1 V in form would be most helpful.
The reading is 5 V
